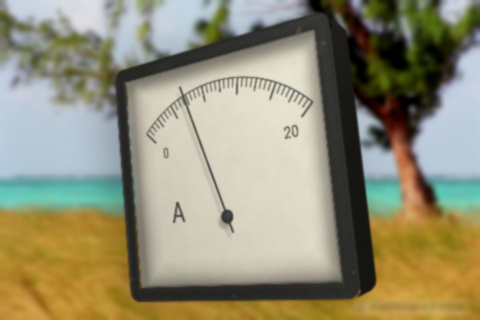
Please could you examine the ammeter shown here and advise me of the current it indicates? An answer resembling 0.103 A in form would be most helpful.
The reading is 6 A
